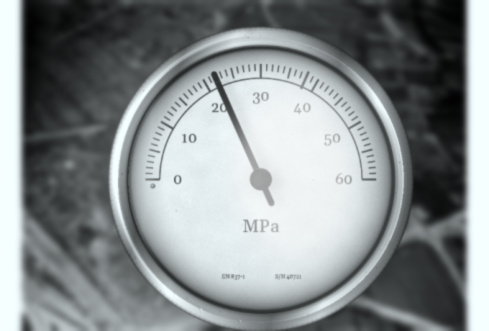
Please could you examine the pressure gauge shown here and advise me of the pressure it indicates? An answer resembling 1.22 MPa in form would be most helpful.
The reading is 22 MPa
